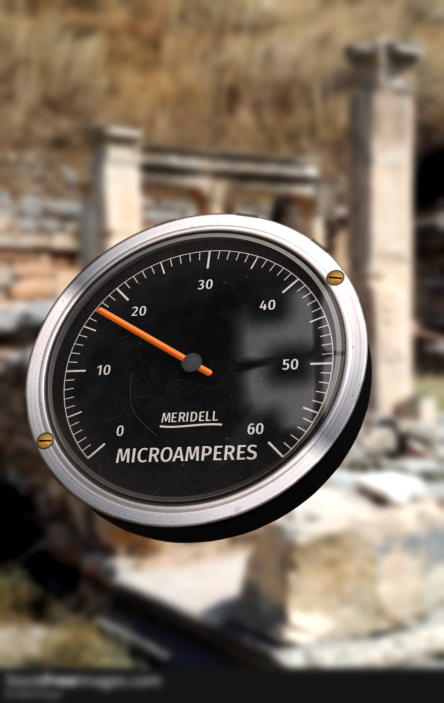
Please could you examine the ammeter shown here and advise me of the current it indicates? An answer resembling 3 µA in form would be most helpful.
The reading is 17 µA
